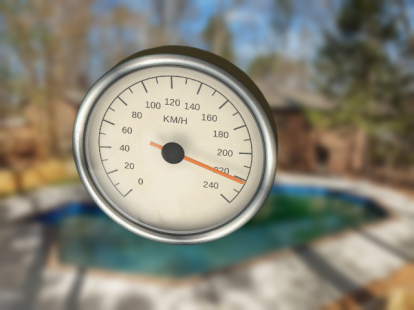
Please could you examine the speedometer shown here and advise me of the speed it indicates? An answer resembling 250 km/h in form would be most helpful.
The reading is 220 km/h
